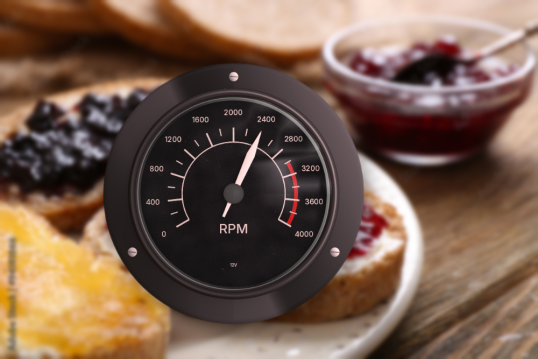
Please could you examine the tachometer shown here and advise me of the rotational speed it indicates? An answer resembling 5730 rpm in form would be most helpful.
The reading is 2400 rpm
